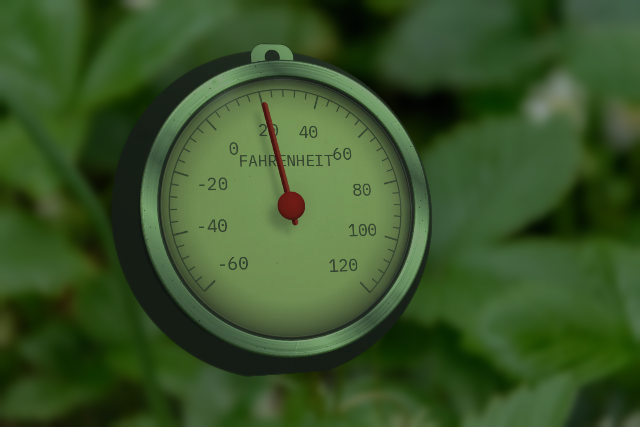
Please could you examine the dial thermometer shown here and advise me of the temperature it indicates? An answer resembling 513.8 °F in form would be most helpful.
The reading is 20 °F
